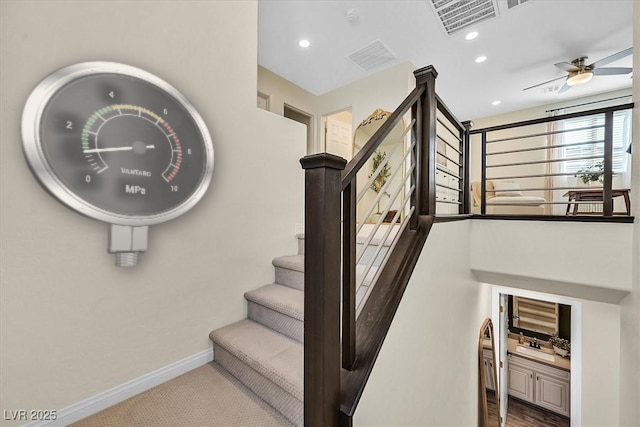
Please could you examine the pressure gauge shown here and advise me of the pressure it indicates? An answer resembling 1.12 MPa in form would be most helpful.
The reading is 1 MPa
